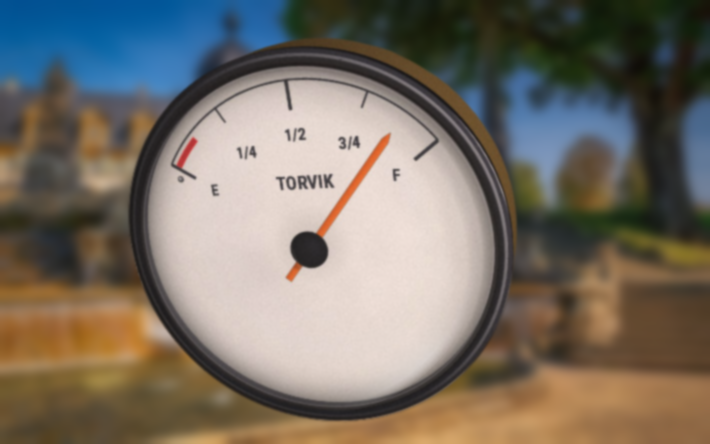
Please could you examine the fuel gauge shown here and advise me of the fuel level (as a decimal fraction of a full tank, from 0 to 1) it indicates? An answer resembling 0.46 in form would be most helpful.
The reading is 0.875
